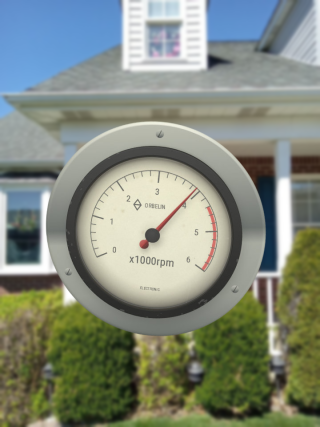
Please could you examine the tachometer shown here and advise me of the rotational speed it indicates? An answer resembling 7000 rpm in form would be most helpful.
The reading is 3900 rpm
